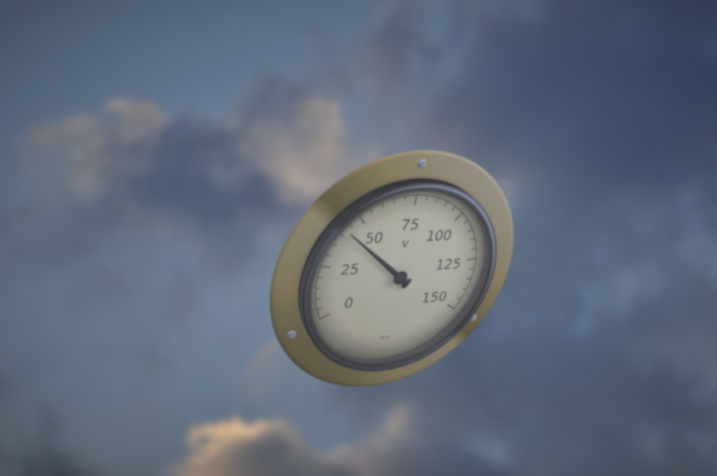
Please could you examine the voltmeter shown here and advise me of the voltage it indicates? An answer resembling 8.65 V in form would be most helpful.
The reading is 42.5 V
